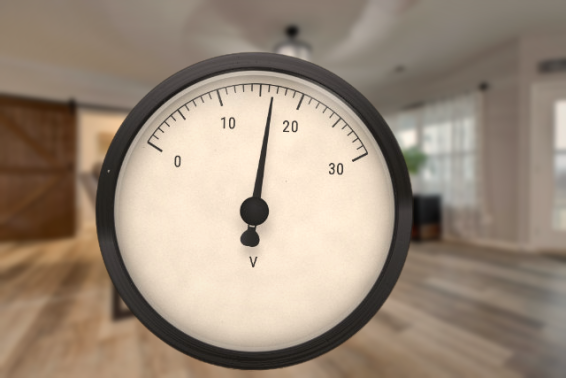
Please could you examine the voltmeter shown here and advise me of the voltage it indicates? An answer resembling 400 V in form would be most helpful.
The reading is 16.5 V
